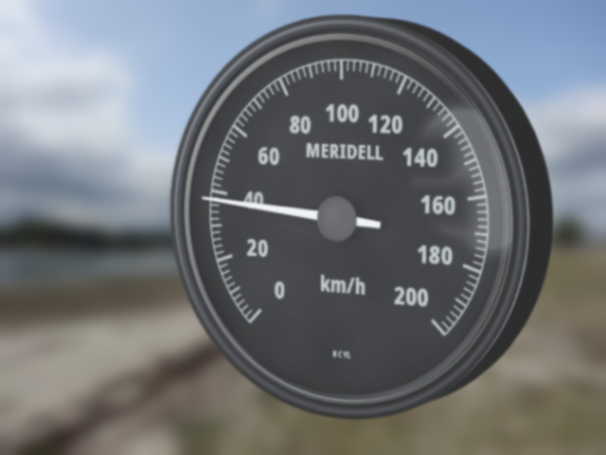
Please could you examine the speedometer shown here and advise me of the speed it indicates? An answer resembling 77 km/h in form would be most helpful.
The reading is 38 km/h
